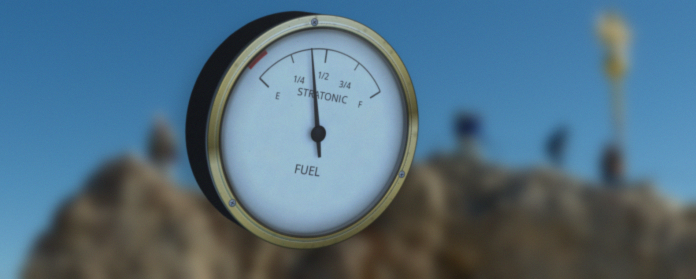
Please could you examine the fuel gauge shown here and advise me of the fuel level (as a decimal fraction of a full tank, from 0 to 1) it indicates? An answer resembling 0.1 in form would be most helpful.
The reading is 0.375
